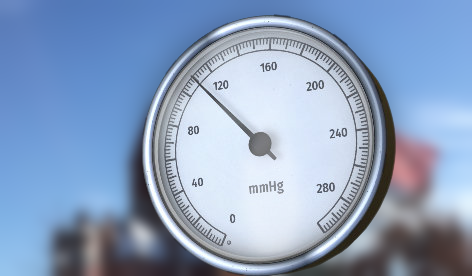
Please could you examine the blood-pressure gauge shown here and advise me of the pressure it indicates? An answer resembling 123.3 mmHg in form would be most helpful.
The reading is 110 mmHg
